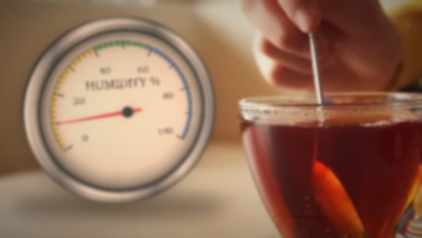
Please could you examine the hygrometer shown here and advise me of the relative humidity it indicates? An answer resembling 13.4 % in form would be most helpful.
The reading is 10 %
